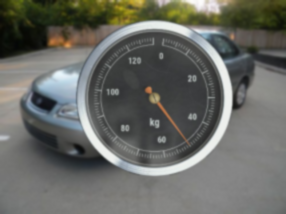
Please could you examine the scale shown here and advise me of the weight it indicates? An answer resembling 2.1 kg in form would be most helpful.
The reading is 50 kg
